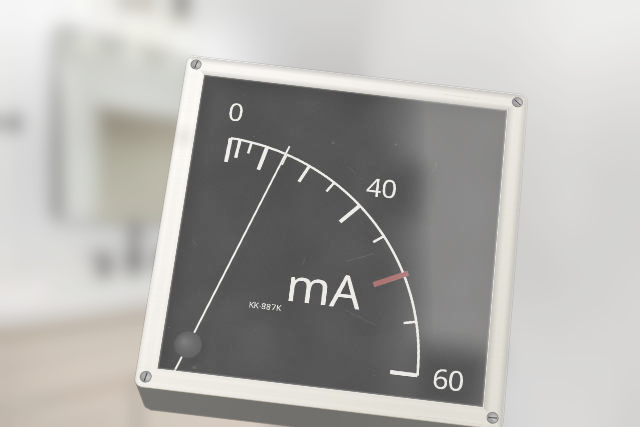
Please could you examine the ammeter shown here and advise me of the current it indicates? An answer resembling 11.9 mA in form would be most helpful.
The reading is 25 mA
